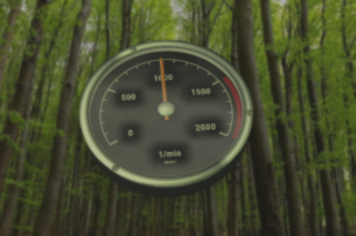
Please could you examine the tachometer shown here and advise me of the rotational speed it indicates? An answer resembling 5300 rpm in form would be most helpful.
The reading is 1000 rpm
